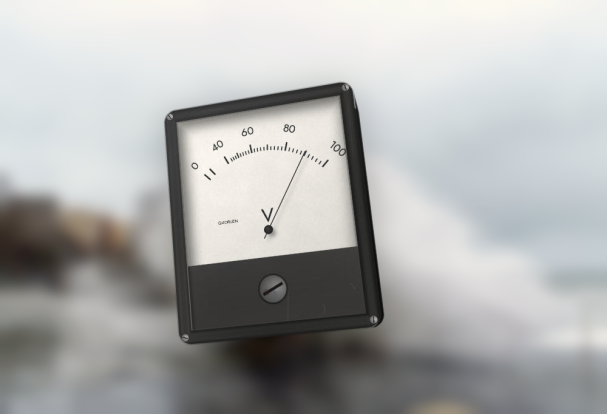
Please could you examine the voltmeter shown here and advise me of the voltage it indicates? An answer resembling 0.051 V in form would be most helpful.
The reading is 90 V
